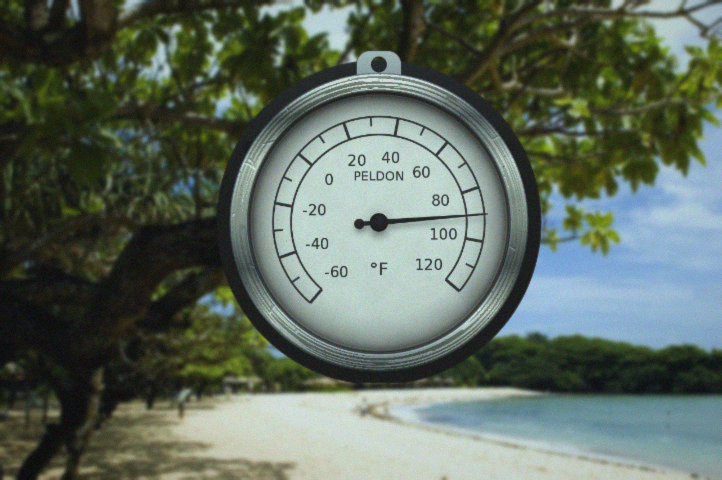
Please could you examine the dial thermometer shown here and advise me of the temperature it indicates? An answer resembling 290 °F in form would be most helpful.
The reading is 90 °F
